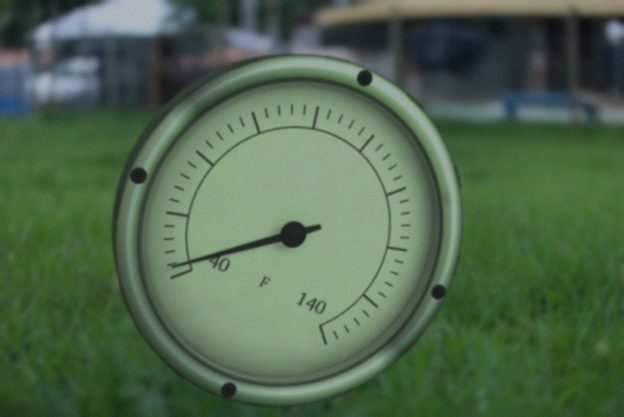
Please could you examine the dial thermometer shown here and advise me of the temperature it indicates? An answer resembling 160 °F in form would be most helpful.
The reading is -36 °F
